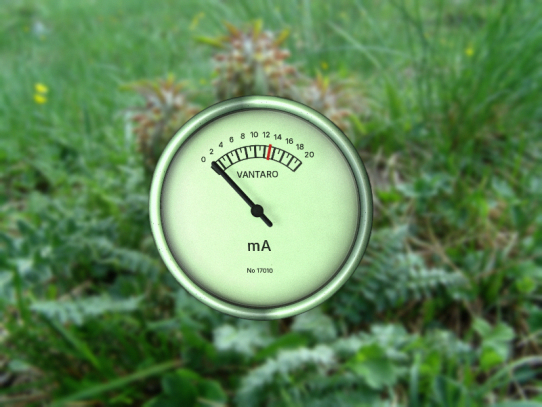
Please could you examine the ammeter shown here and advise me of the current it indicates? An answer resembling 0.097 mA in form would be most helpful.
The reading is 1 mA
